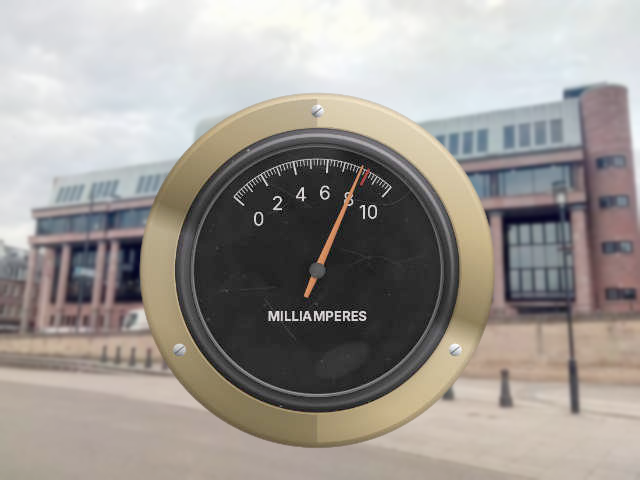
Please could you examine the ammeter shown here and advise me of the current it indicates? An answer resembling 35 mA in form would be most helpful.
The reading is 8 mA
